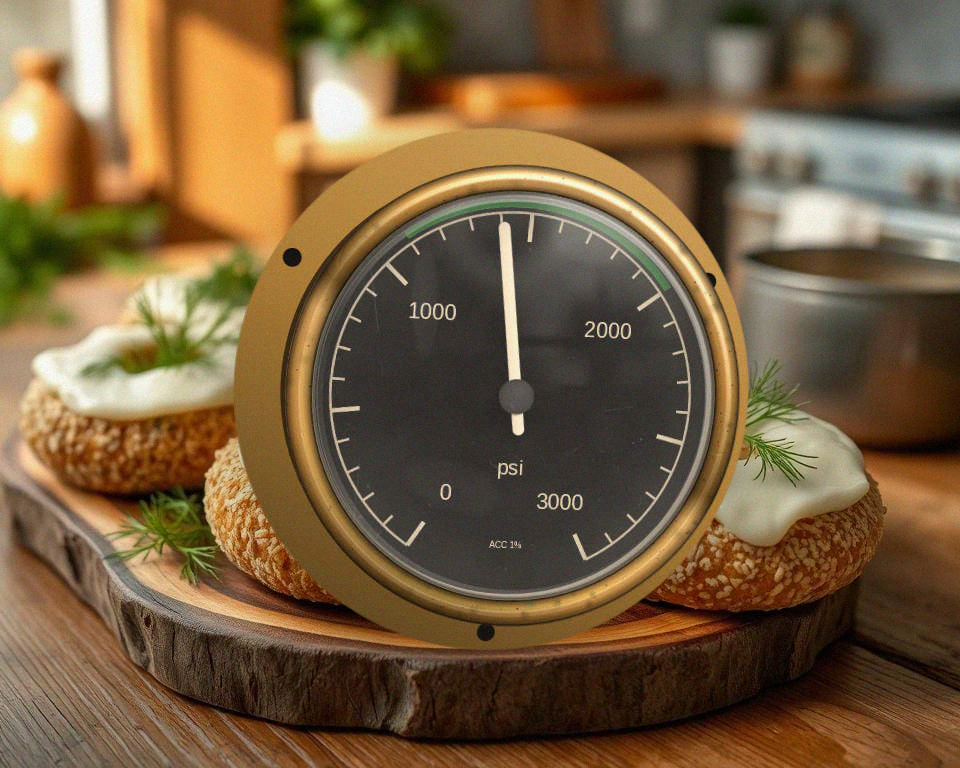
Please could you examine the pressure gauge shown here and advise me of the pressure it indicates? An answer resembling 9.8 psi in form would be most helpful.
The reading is 1400 psi
